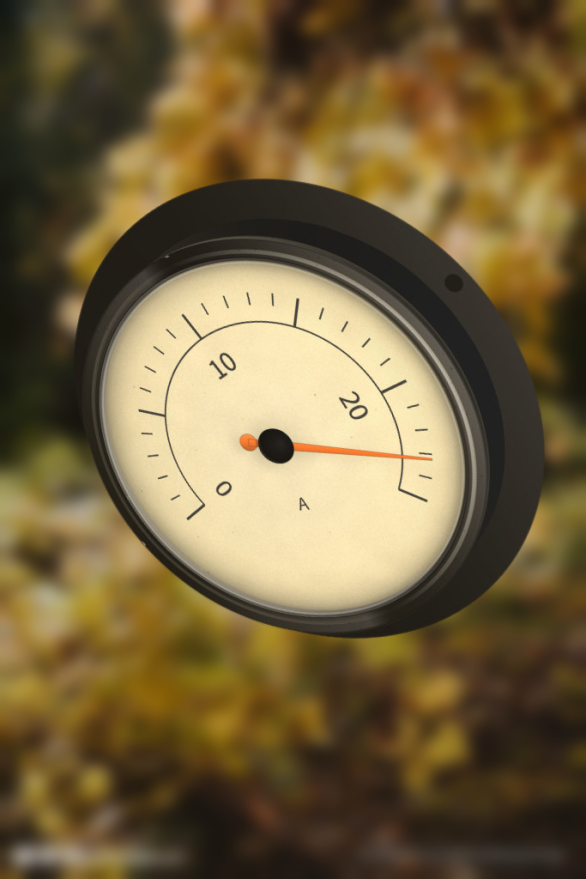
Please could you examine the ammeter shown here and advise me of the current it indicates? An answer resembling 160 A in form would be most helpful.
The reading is 23 A
